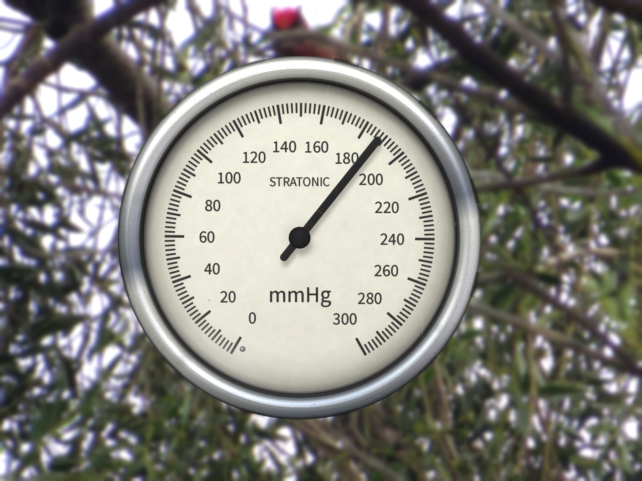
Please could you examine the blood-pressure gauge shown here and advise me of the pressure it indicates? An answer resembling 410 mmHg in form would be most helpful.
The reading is 188 mmHg
